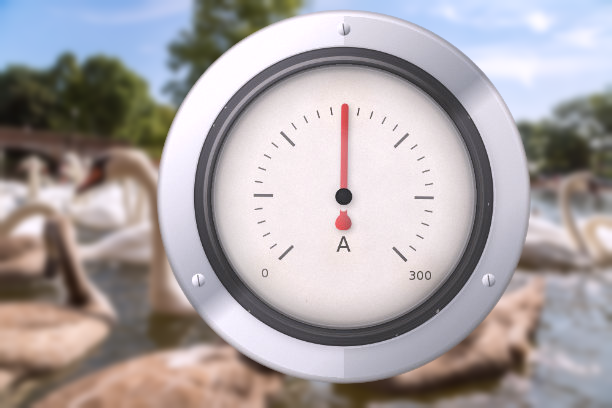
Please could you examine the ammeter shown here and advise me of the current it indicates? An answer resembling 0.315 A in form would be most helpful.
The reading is 150 A
